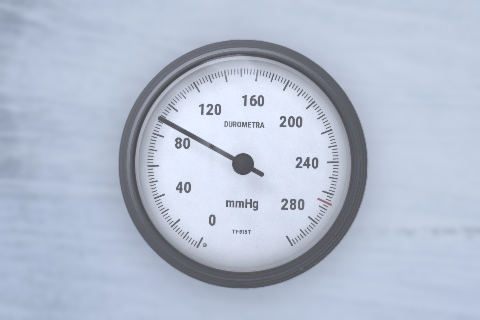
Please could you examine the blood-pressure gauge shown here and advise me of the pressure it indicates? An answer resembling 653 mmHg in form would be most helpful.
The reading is 90 mmHg
